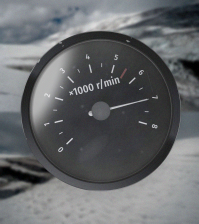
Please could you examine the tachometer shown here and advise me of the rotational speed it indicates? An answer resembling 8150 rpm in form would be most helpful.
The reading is 7000 rpm
